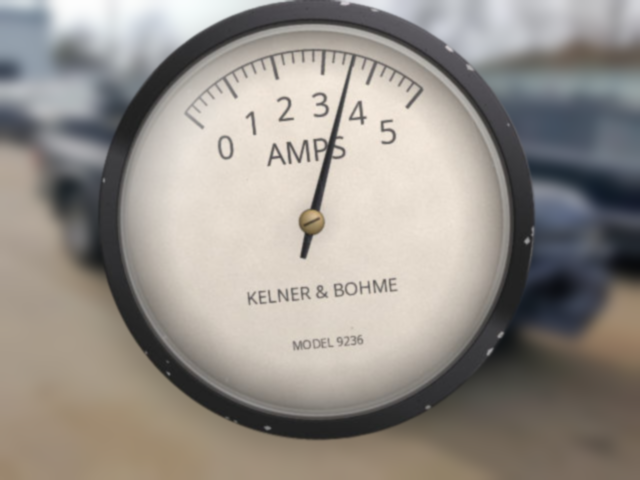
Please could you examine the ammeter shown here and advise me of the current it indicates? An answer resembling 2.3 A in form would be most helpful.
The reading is 3.6 A
